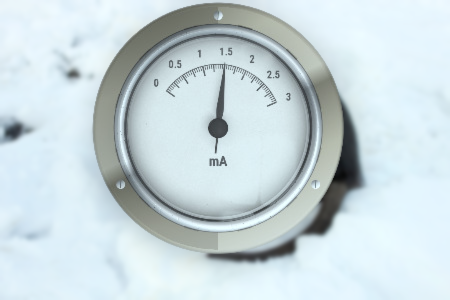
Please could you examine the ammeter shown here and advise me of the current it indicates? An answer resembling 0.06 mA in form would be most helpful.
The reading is 1.5 mA
